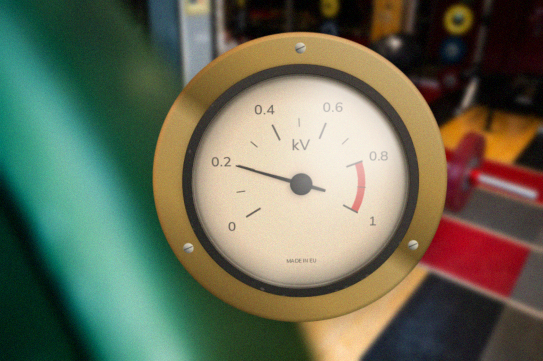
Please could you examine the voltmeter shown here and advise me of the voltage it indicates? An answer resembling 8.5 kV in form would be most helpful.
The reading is 0.2 kV
